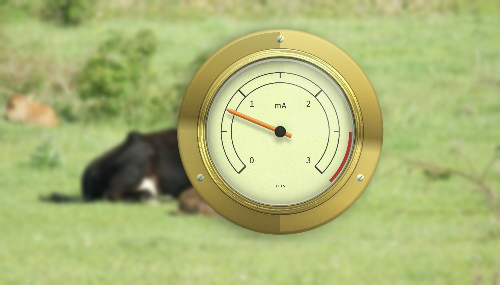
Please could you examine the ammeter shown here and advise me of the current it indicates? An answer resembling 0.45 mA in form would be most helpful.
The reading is 0.75 mA
